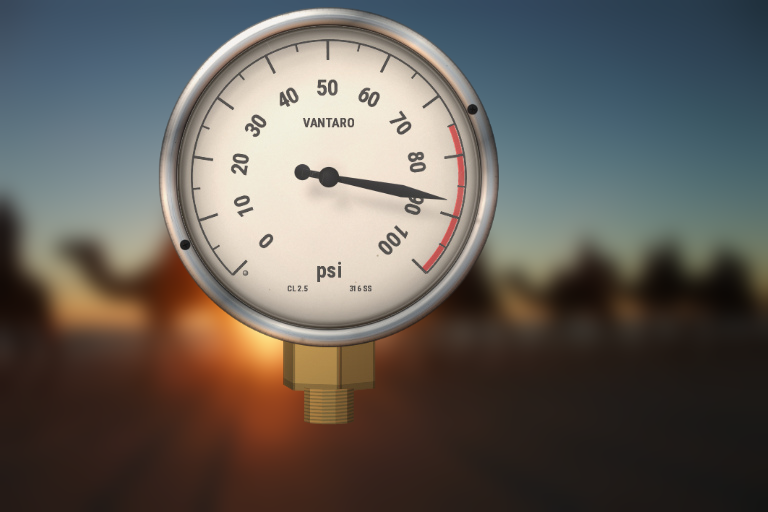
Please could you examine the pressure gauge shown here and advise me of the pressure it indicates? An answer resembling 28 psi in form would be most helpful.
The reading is 87.5 psi
